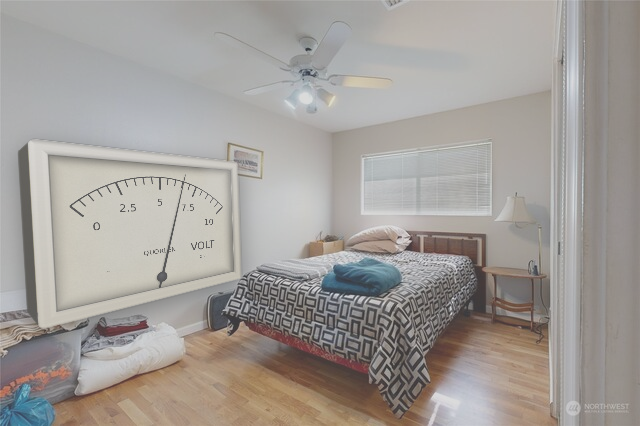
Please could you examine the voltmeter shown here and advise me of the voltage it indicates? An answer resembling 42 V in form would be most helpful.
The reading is 6.5 V
